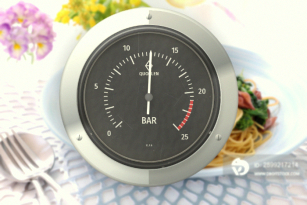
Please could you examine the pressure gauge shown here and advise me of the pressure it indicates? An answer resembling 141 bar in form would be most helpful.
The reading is 12.5 bar
